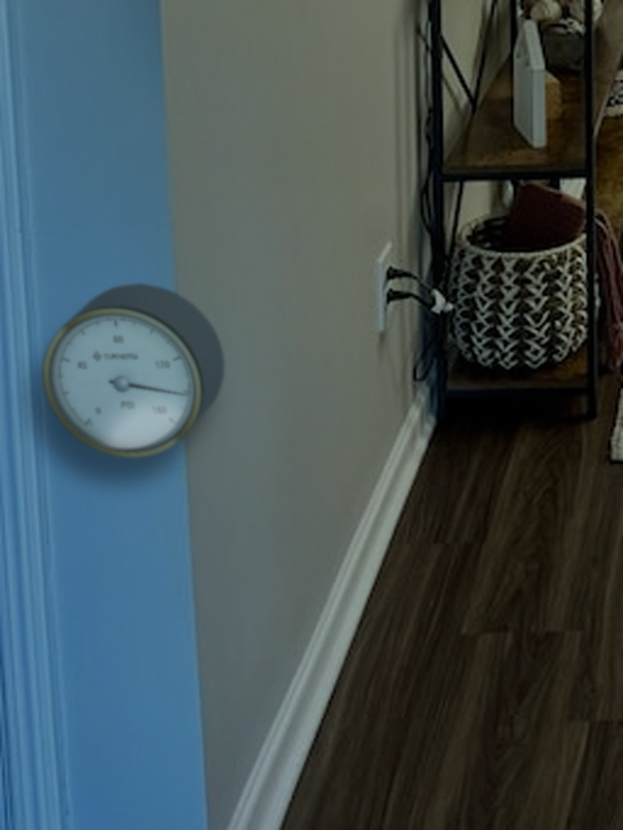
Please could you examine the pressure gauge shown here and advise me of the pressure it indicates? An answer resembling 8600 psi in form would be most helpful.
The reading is 140 psi
